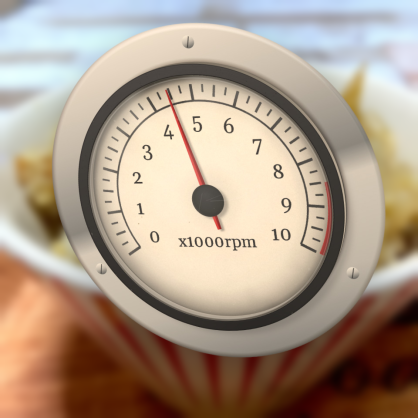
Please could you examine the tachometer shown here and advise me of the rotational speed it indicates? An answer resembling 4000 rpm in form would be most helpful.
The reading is 4500 rpm
